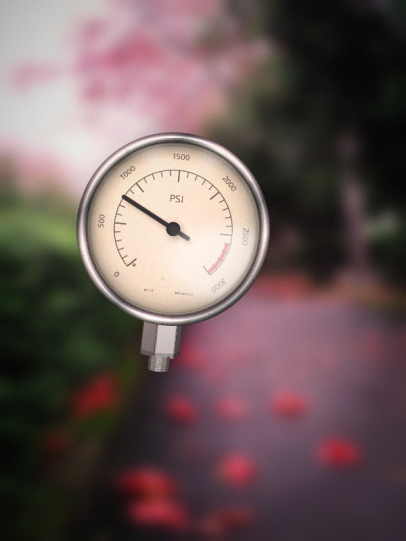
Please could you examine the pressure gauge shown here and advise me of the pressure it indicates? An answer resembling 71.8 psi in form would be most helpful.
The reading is 800 psi
